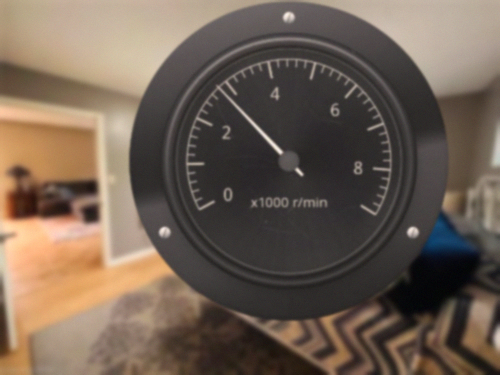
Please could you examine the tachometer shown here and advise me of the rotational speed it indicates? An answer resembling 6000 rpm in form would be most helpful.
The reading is 2800 rpm
